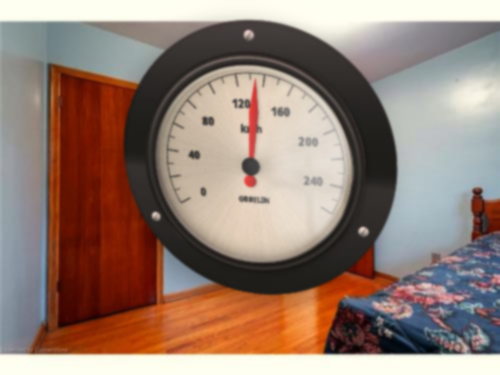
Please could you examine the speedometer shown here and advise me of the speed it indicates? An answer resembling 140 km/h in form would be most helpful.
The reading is 135 km/h
